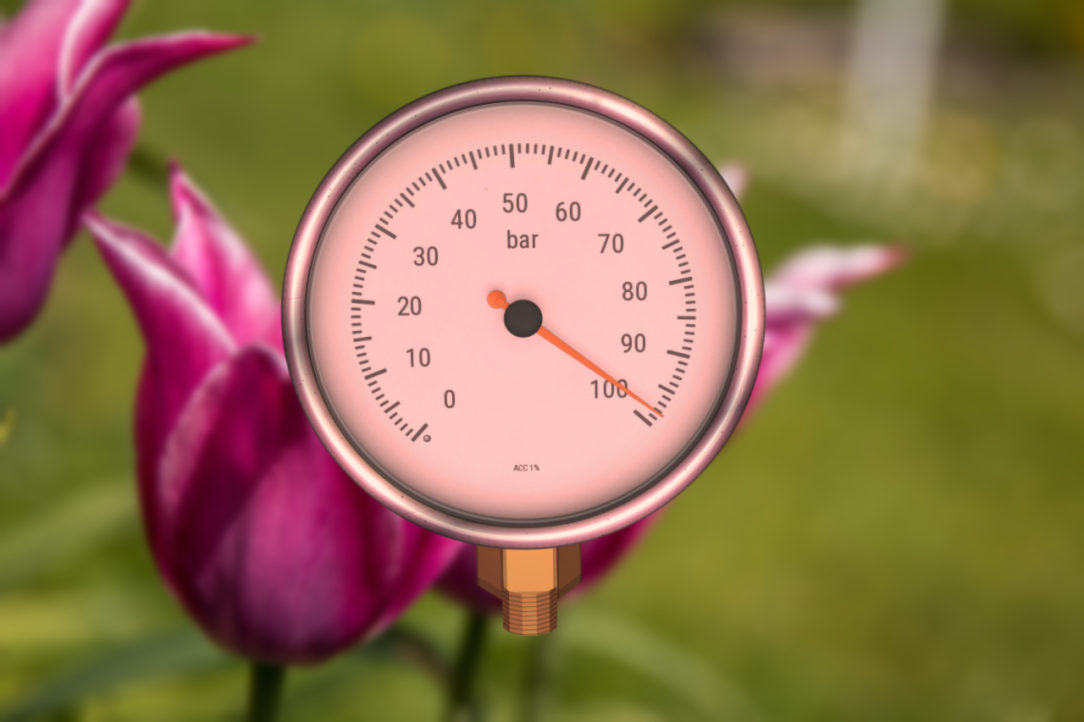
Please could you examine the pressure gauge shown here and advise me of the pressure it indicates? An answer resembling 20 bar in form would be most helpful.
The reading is 98 bar
